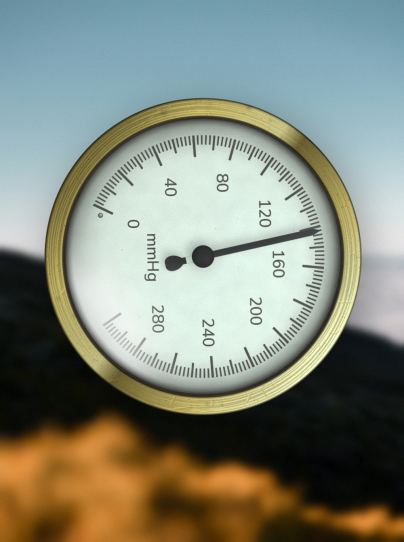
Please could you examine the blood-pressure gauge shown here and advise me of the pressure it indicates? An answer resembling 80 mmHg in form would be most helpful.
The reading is 142 mmHg
